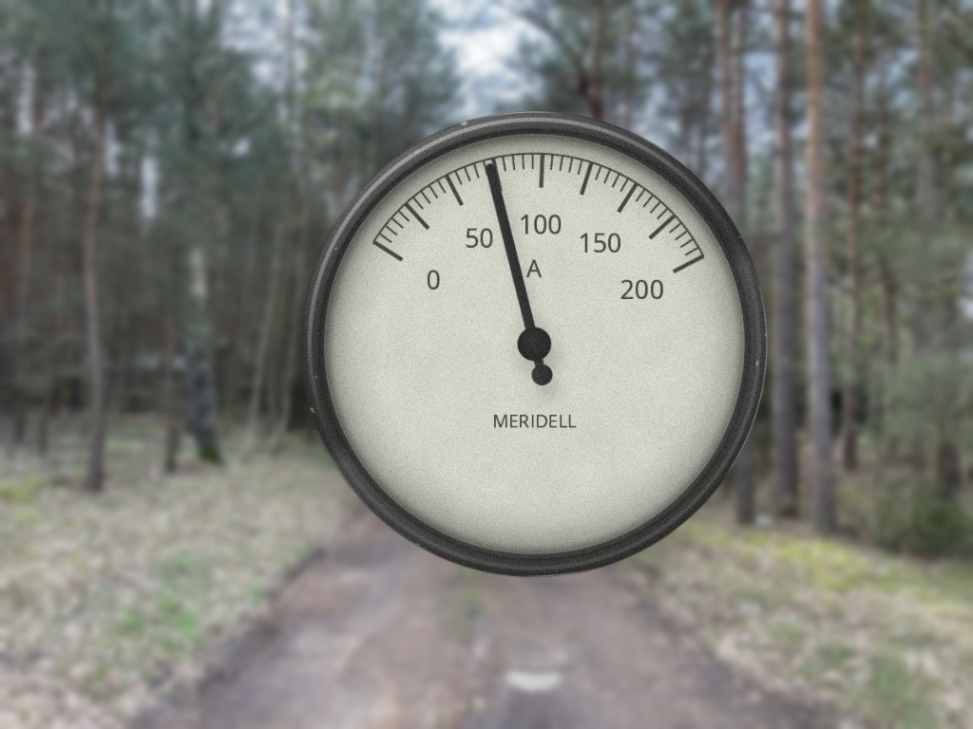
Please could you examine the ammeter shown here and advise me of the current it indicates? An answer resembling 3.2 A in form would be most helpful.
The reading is 72.5 A
